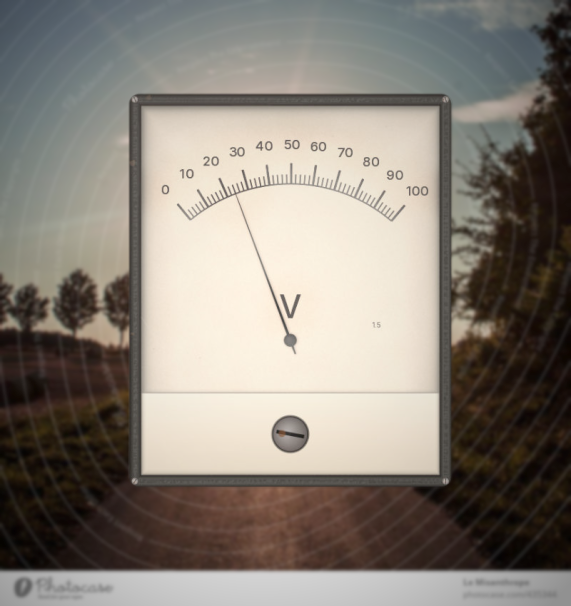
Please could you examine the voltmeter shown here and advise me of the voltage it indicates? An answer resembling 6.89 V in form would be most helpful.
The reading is 24 V
